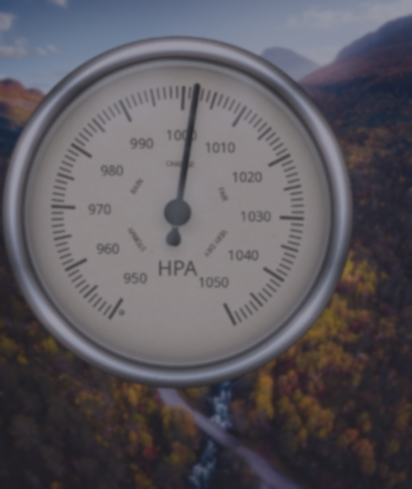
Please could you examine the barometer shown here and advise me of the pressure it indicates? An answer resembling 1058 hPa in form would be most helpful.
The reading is 1002 hPa
